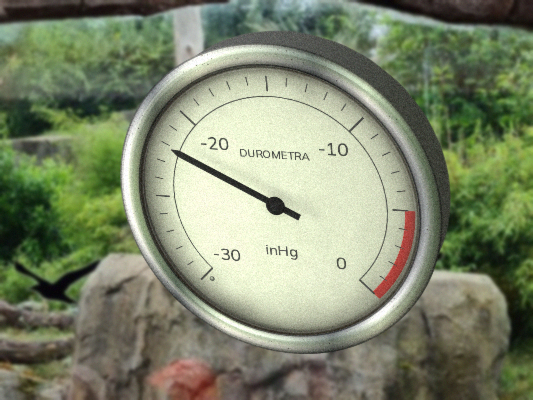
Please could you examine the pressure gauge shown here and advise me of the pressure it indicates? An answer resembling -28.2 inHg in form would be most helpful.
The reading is -22 inHg
